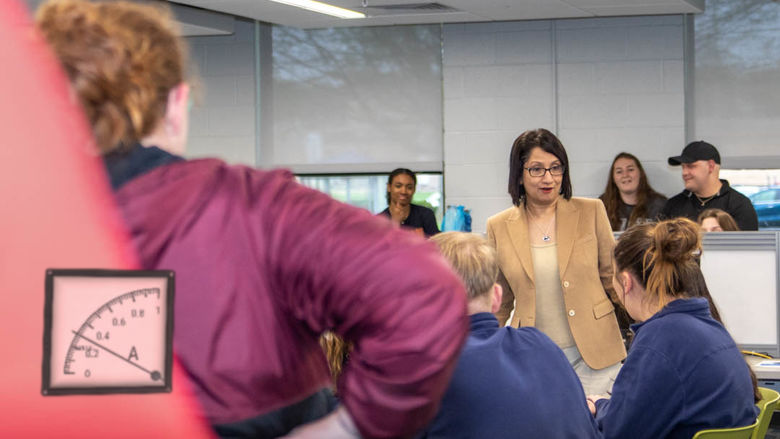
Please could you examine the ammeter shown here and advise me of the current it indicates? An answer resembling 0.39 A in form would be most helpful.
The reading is 0.3 A
